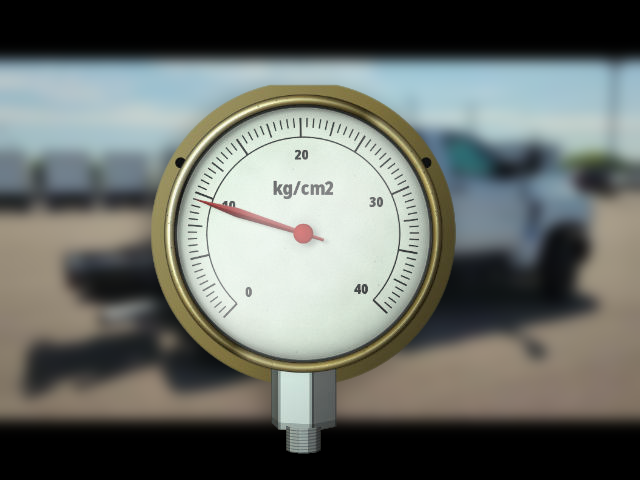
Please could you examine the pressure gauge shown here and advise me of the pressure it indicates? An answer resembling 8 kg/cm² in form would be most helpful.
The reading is 9.5 kg/cm²
